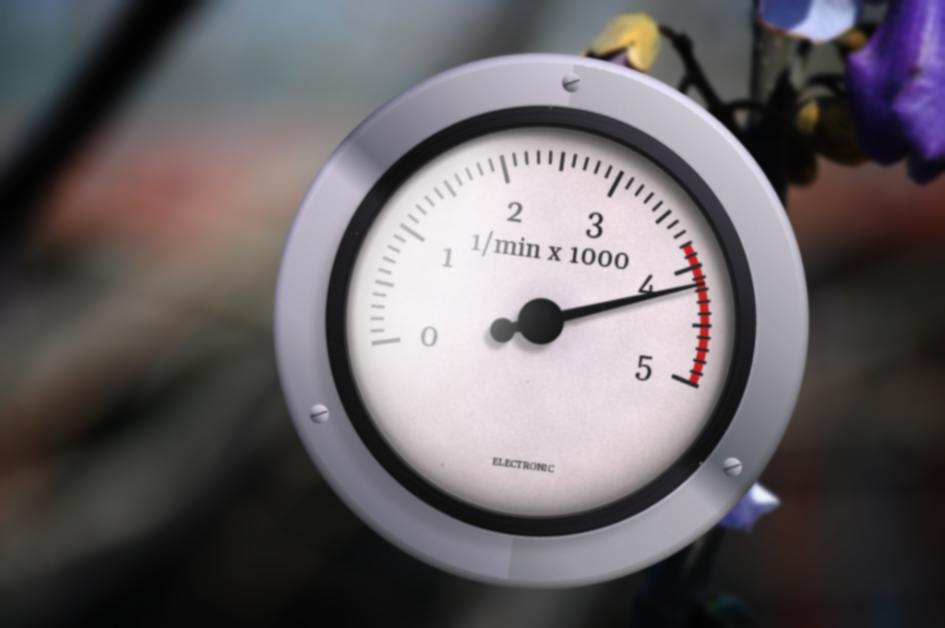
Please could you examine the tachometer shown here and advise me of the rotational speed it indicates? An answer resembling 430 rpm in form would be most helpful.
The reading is 4150 rpm
